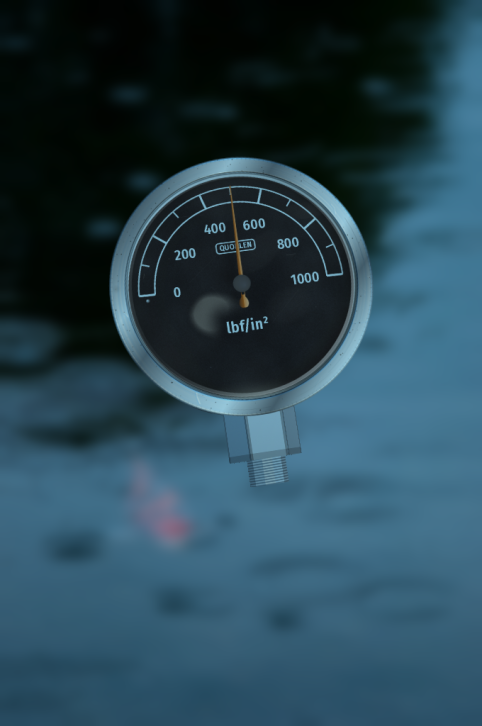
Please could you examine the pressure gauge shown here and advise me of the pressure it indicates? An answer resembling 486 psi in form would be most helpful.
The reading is 500 psi
